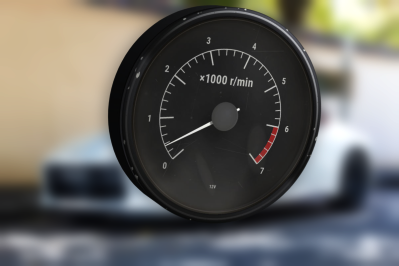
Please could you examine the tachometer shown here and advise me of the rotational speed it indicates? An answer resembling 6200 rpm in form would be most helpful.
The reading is 400 rpm
